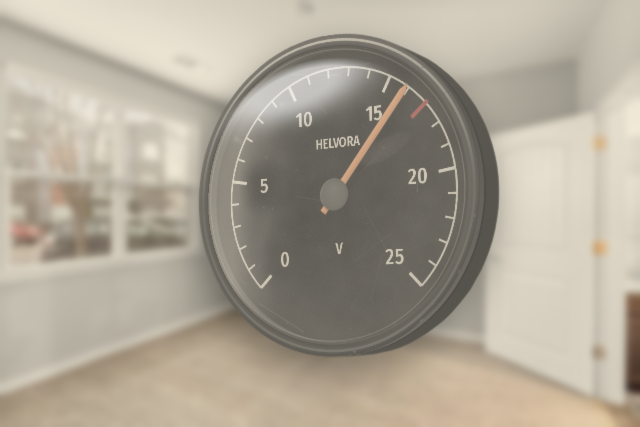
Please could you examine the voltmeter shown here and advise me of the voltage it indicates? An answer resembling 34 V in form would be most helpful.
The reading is 16 V
